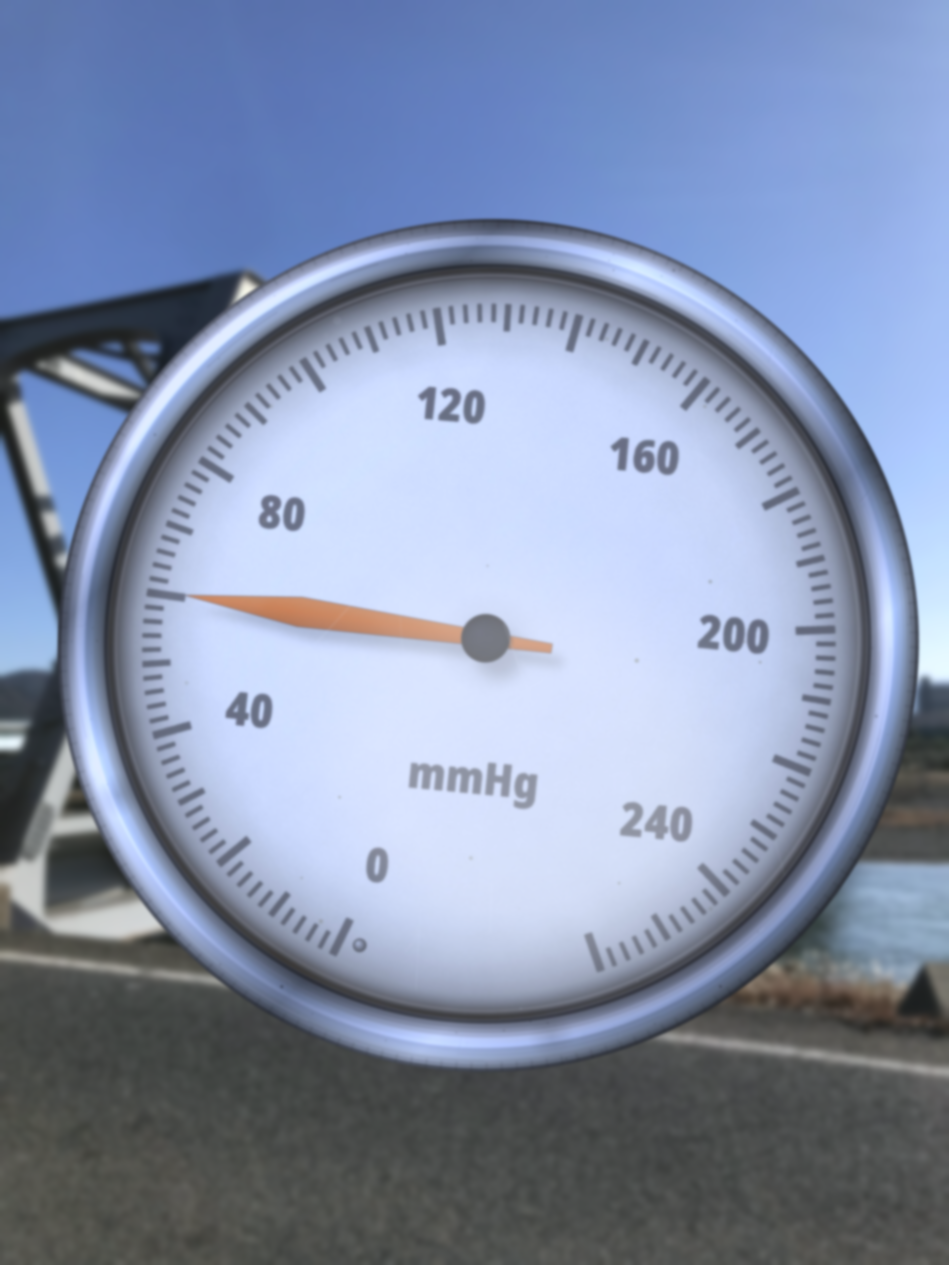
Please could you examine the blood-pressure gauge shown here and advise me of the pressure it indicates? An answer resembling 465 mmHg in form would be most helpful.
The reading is 60 mmHg
